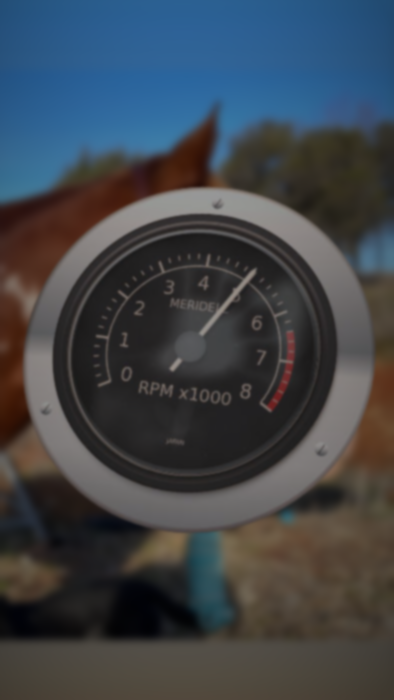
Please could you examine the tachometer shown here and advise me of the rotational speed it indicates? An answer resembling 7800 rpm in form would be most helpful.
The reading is 5000 rpm
